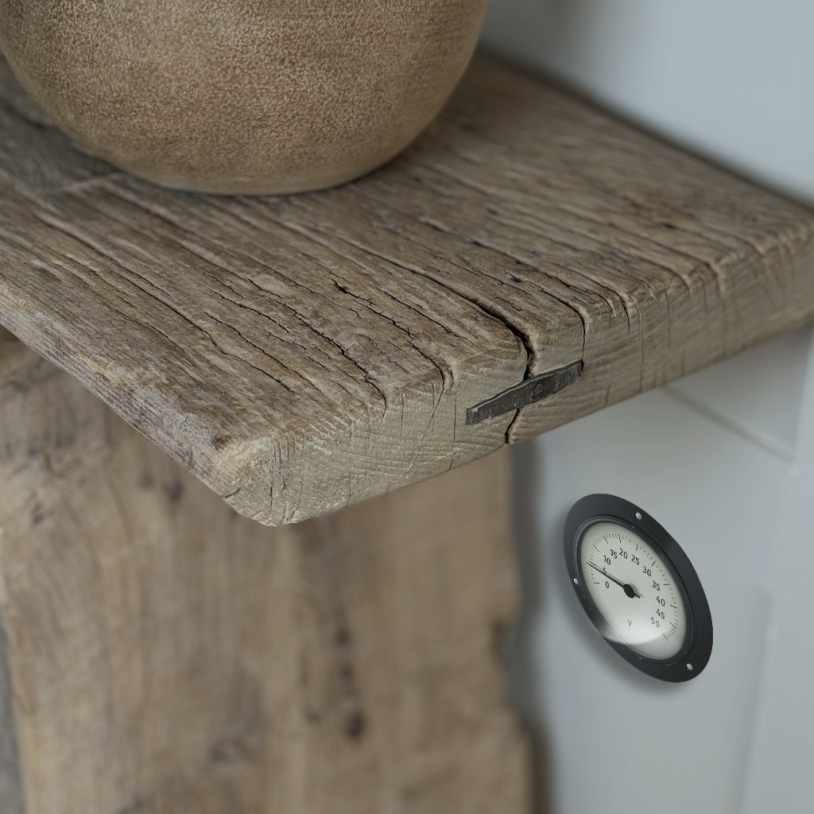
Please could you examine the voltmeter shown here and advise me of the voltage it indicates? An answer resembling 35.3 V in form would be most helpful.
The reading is 5 V
